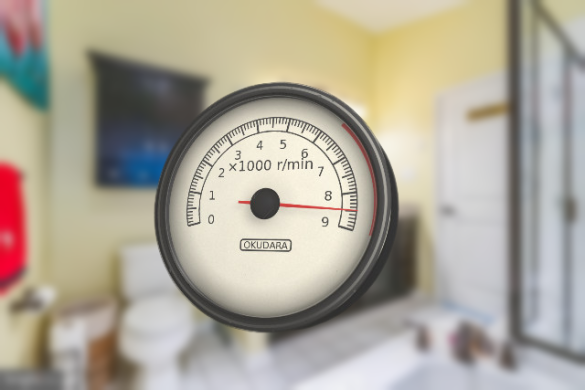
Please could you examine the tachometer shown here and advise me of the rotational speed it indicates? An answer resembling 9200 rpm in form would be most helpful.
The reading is 8500 rpm
